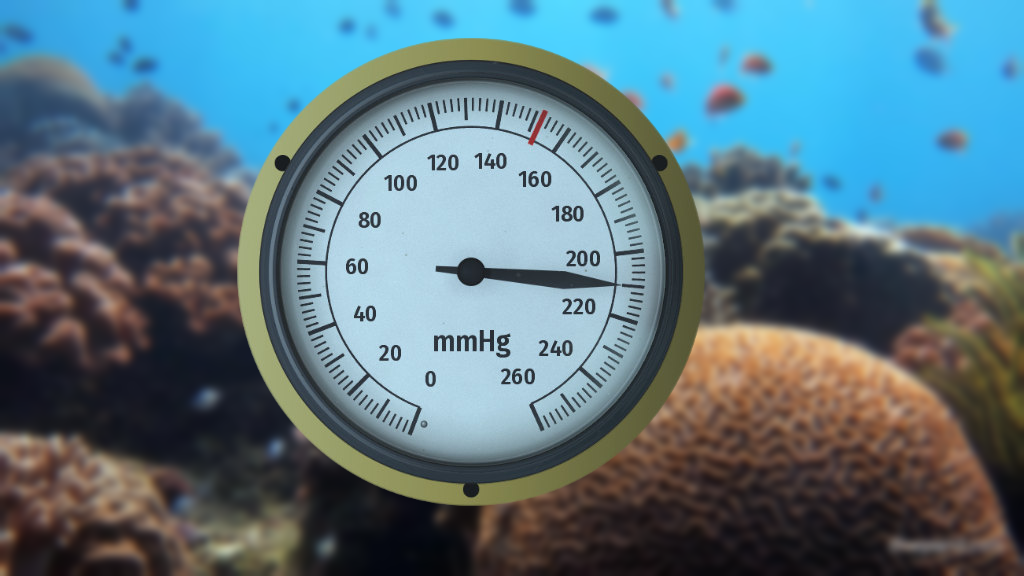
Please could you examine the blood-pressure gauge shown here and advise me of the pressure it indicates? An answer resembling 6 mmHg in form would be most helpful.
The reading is 210 mmHg
